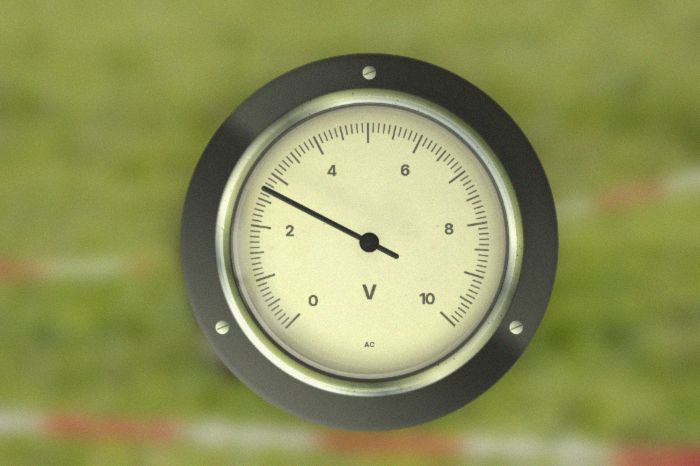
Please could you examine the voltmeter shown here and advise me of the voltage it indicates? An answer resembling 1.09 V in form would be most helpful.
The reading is 2.7 V
